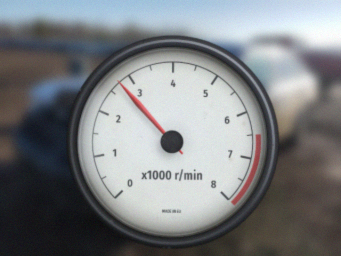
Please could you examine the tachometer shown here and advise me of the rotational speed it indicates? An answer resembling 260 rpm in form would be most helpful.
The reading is 2750 rpm
